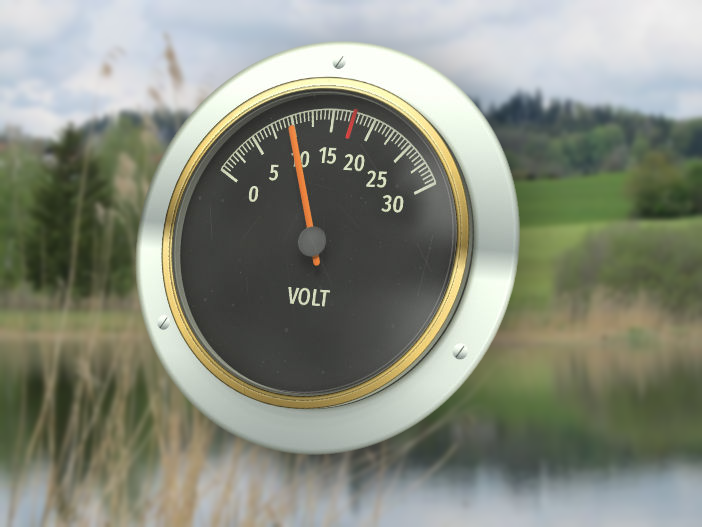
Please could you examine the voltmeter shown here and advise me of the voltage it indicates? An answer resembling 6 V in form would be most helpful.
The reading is 10 V
